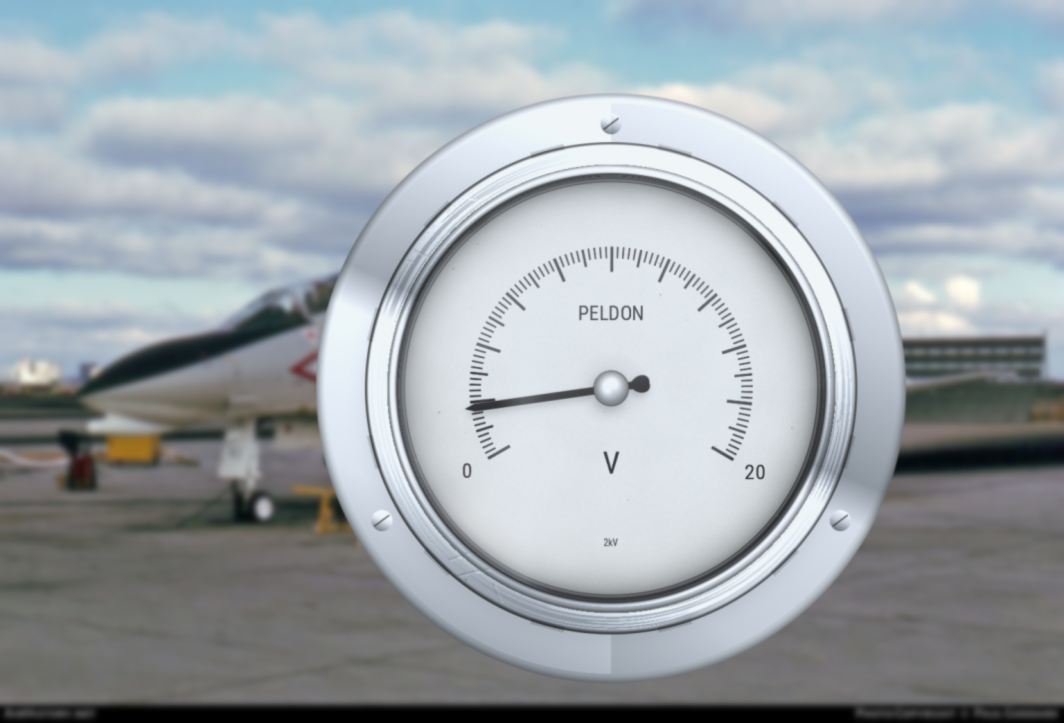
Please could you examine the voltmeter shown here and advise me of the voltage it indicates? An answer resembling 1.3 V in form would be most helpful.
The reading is 1.8 V
